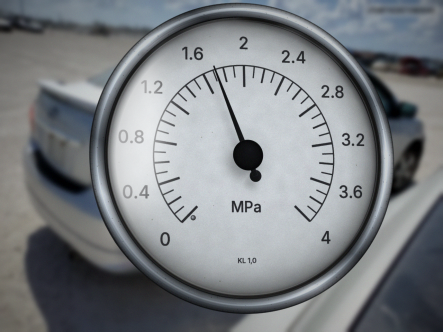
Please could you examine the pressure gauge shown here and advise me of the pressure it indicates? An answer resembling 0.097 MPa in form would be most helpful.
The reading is 1.7 MPa
